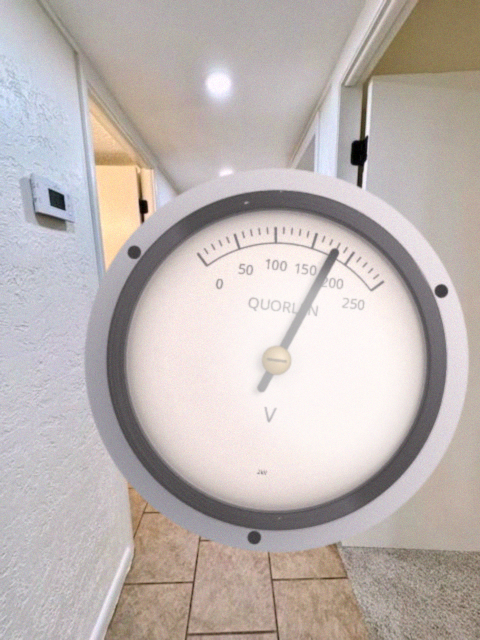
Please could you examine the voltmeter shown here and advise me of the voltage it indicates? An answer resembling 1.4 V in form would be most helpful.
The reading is 180 V
